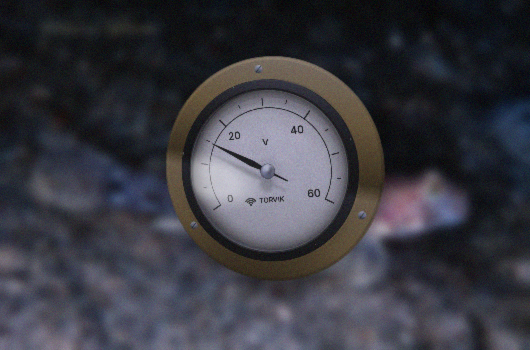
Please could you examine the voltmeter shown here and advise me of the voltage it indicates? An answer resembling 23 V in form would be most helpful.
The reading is 15 V
